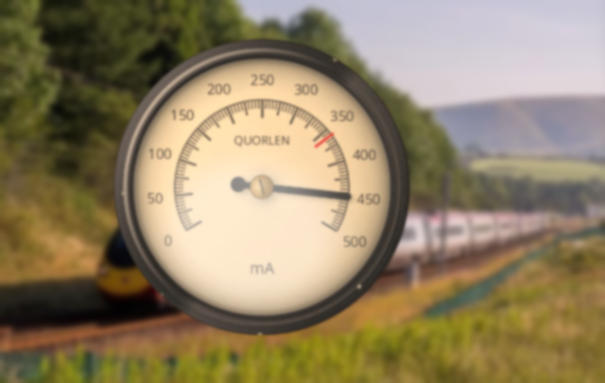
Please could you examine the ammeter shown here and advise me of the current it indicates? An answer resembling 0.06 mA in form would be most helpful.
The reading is 450 mA
